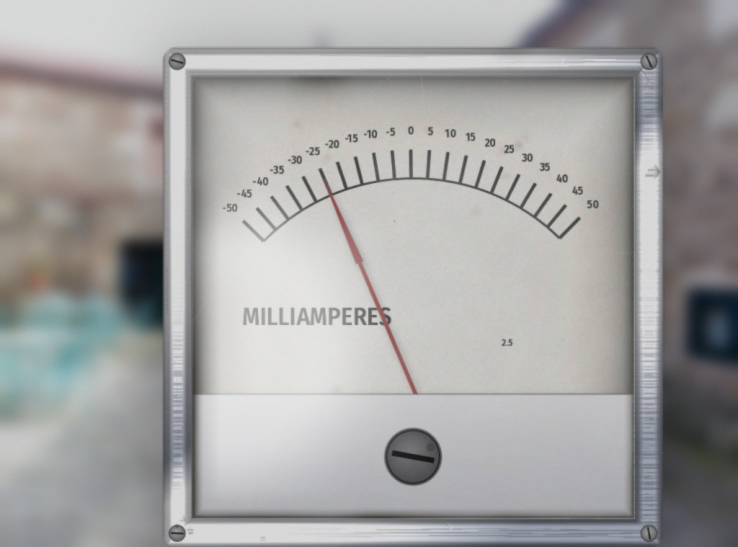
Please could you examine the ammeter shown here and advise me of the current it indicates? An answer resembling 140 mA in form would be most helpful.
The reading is -25 mA
